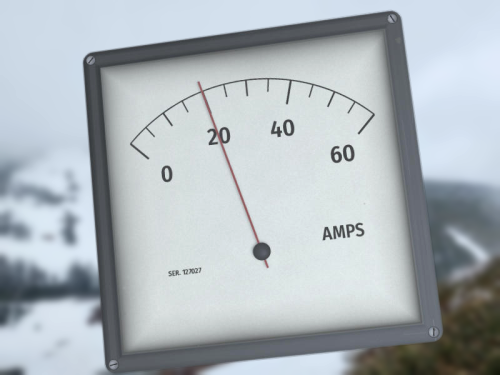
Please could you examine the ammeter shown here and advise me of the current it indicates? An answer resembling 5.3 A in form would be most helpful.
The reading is 20 A
